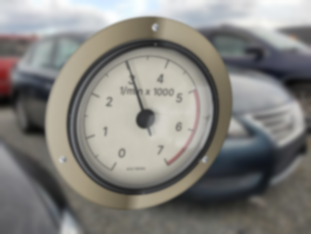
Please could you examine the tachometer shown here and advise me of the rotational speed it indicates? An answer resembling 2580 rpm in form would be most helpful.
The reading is 3000 rpm
